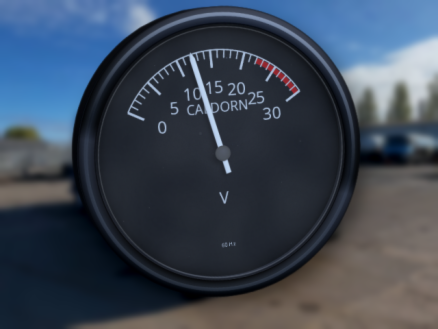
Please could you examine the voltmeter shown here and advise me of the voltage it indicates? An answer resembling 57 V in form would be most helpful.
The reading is 12 V
